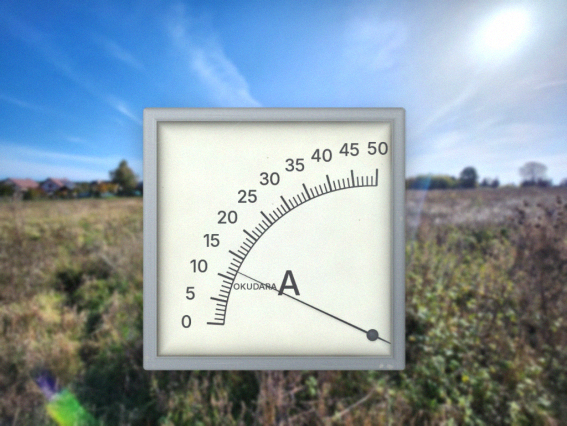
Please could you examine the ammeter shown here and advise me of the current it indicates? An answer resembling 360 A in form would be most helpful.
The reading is 12 A
